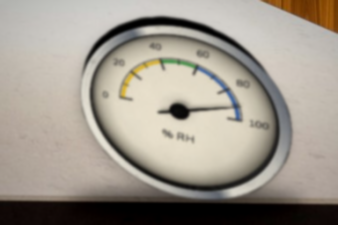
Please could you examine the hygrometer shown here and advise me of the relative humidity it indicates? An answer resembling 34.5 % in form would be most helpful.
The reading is 90 %
